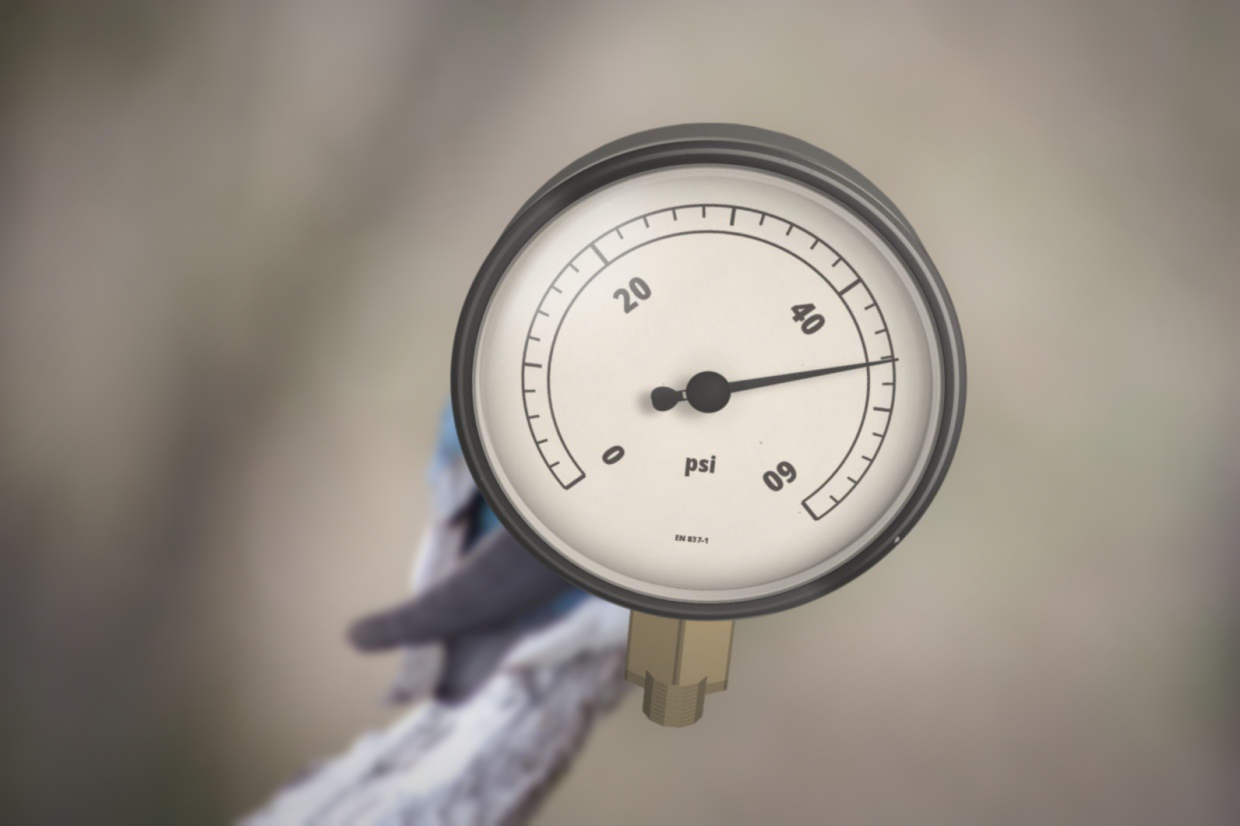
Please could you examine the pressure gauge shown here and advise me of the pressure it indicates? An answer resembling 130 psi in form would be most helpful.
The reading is 46 psi
